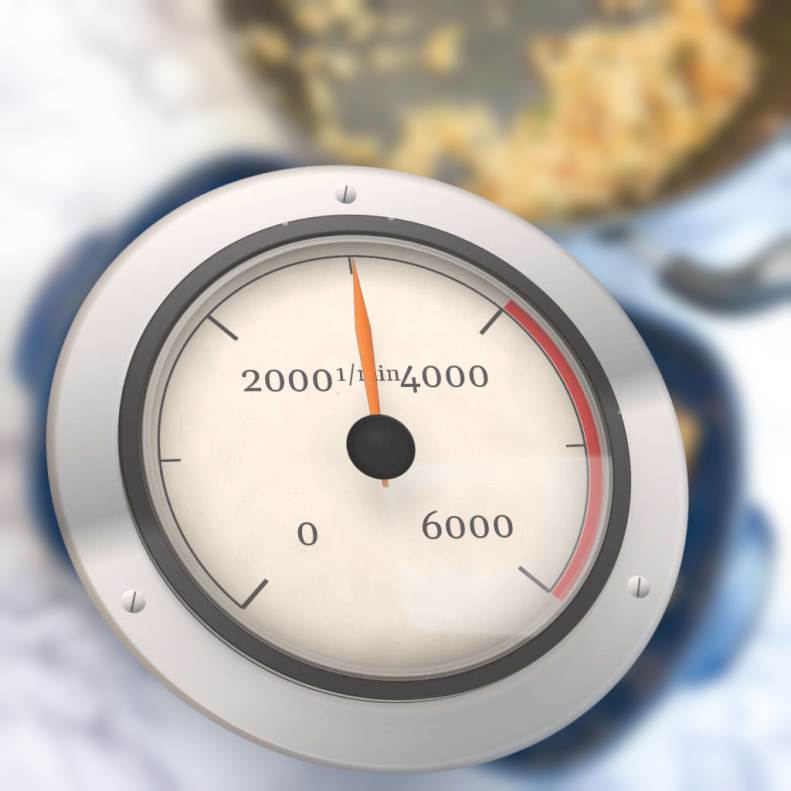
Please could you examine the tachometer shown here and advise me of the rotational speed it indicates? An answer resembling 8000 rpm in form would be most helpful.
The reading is 3000 rpm
